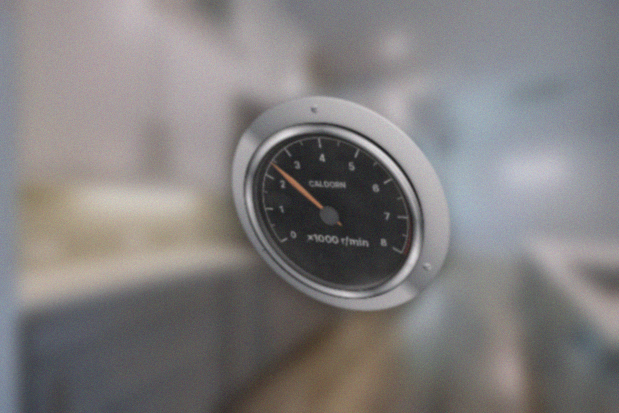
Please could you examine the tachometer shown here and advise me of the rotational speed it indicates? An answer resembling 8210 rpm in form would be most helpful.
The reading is 2500 rpm
